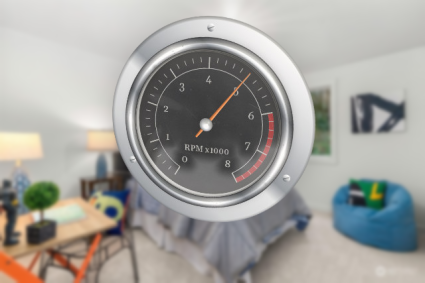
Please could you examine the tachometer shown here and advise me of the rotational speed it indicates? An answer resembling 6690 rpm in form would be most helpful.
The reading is 5000 rpm
